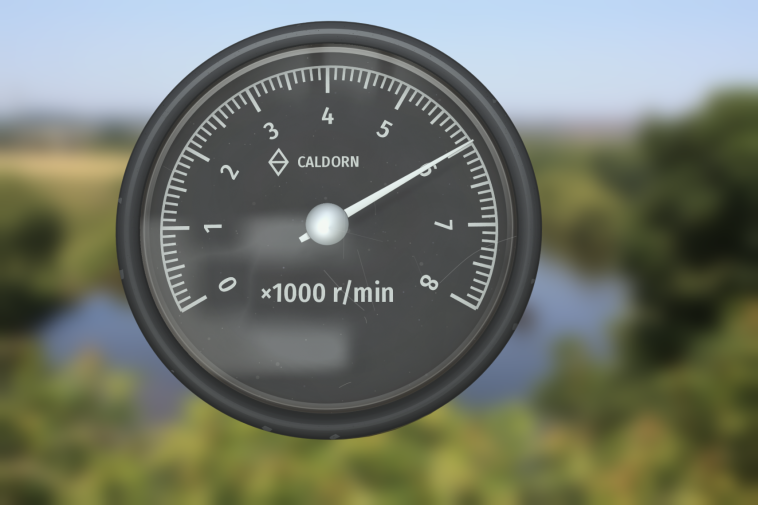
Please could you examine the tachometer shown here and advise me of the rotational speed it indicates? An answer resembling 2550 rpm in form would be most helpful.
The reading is 6000 rpm
